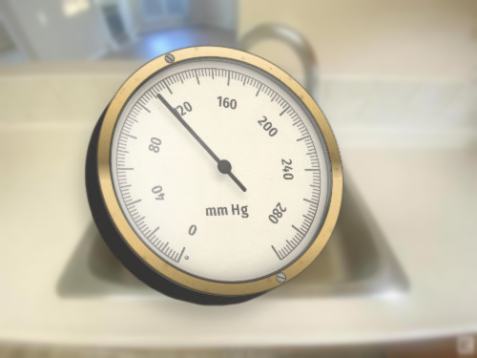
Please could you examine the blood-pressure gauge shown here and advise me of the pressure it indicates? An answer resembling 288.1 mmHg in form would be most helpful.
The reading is 110 mmHg
